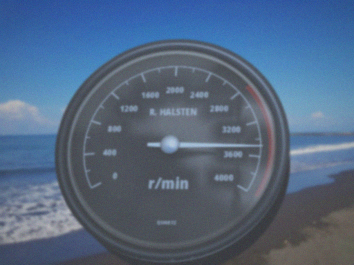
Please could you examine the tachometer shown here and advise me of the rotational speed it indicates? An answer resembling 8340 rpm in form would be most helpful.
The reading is 3500 rpm
